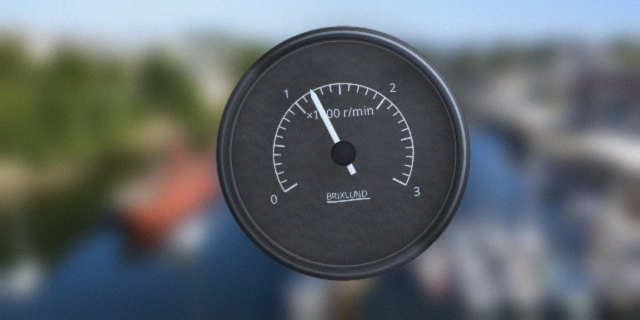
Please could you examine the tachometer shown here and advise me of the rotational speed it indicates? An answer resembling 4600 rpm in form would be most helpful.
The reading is 1200 rpm
